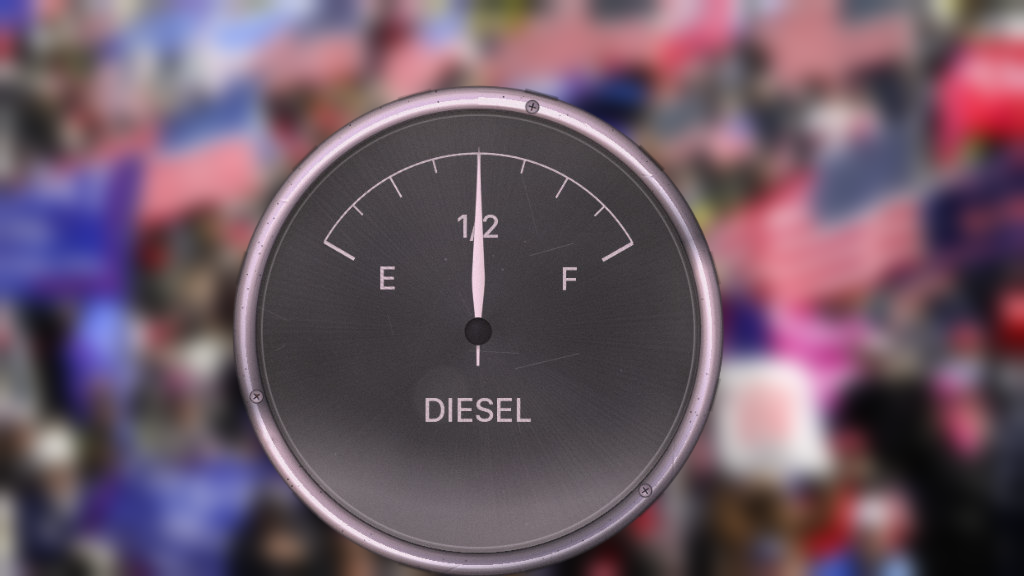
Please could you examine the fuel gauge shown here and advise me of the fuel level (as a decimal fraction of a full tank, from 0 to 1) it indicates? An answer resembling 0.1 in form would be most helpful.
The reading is 0.5
